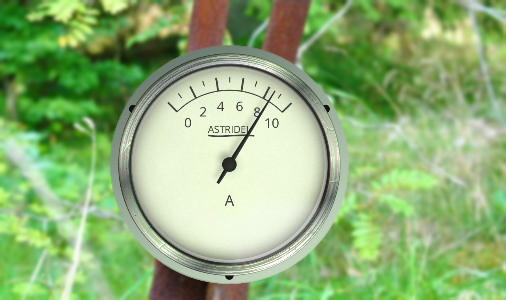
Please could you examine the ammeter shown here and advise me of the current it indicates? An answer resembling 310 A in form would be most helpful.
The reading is 8.5 A
